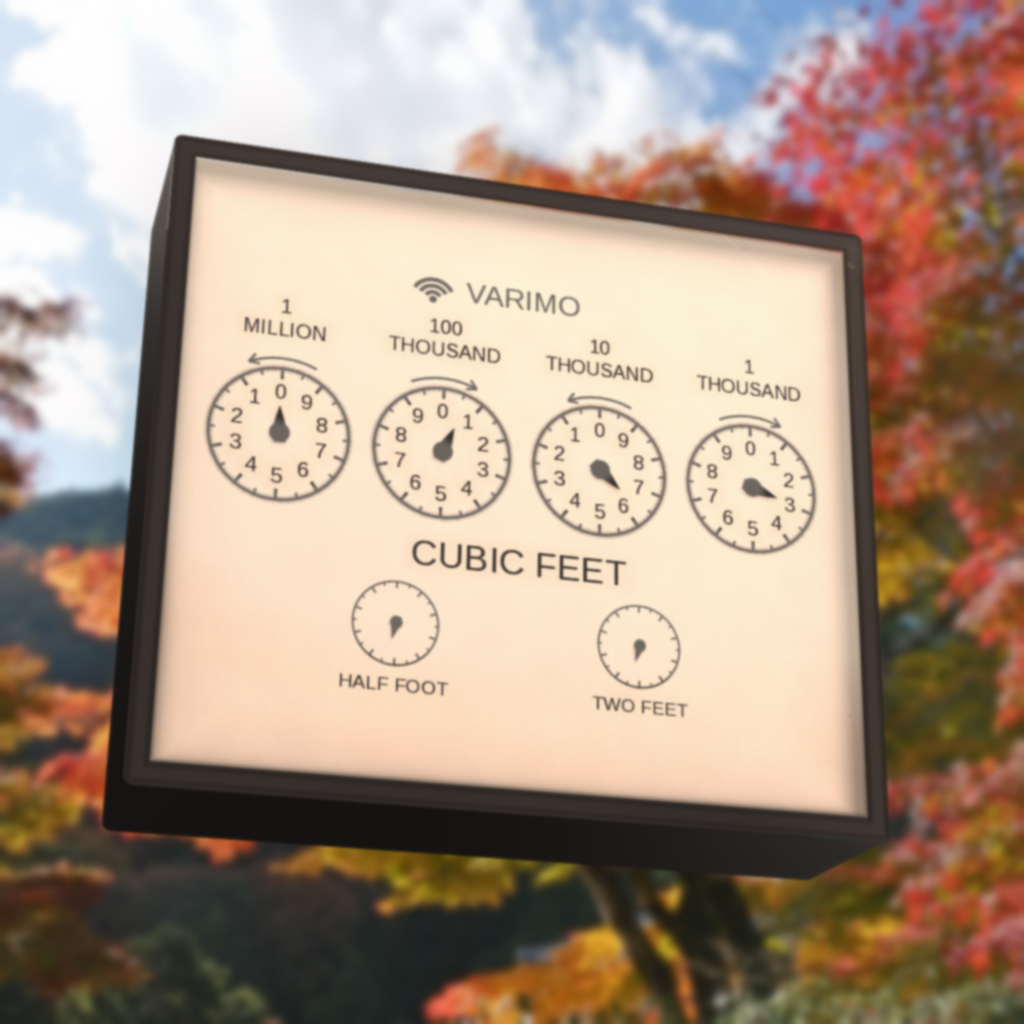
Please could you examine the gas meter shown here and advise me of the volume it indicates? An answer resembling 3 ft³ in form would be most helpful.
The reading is 6300 ft³
